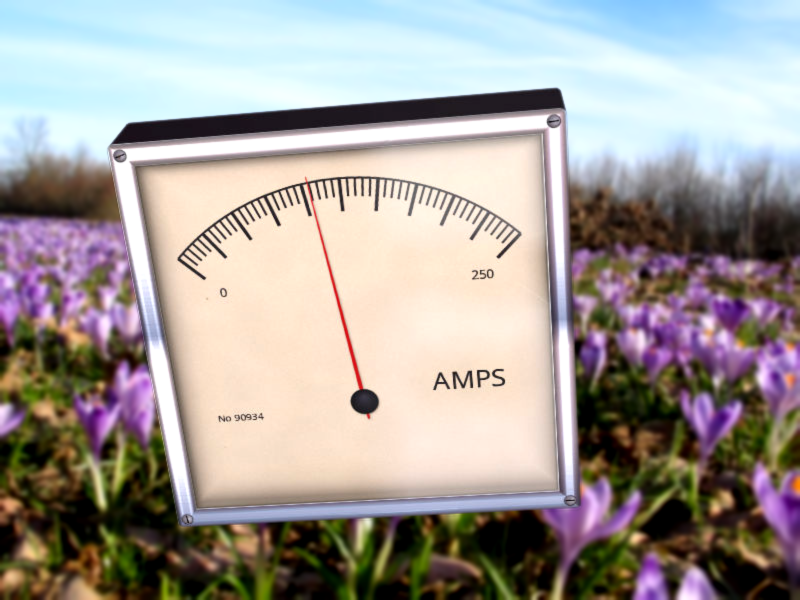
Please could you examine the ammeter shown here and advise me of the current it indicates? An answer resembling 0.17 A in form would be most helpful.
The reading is 105 A
